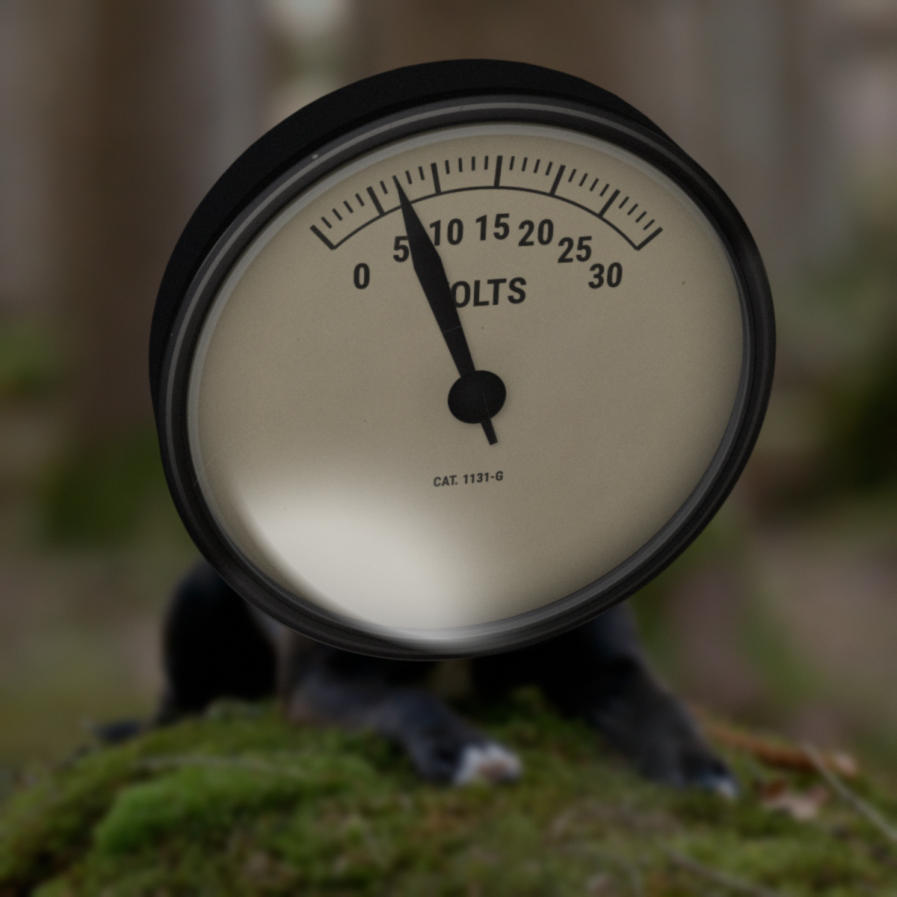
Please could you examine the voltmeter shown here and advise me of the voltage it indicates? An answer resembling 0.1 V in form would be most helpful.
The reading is 7 V
